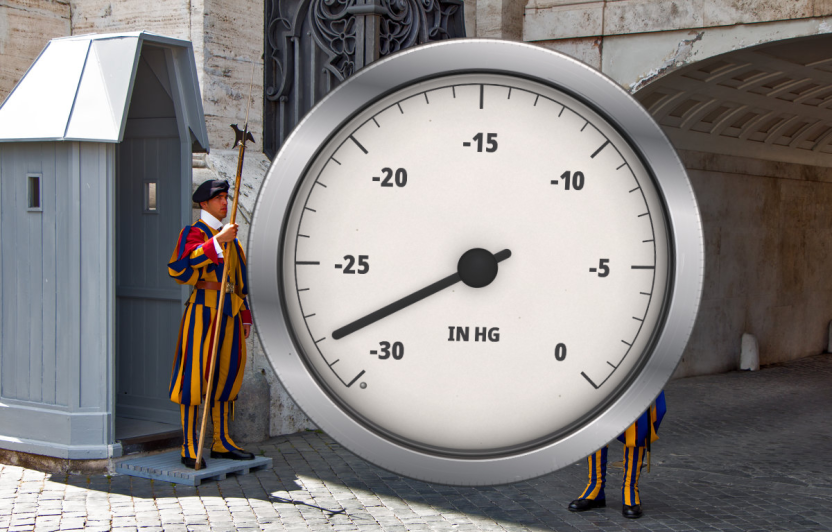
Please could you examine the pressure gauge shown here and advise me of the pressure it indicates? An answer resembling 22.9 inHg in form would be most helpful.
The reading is -28 inHg
